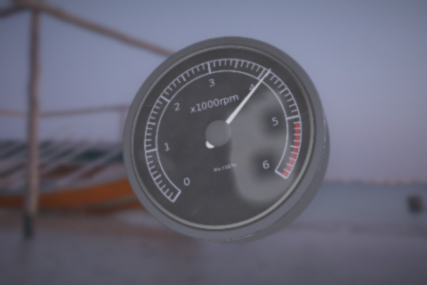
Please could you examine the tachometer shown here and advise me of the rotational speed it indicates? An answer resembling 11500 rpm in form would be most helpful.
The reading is 4100 rpm
